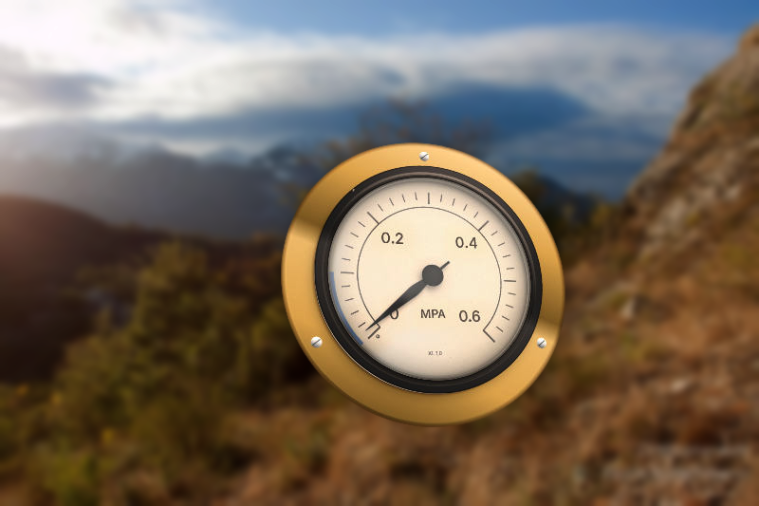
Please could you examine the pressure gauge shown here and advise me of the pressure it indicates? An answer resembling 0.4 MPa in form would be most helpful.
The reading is 0.01 MPa
